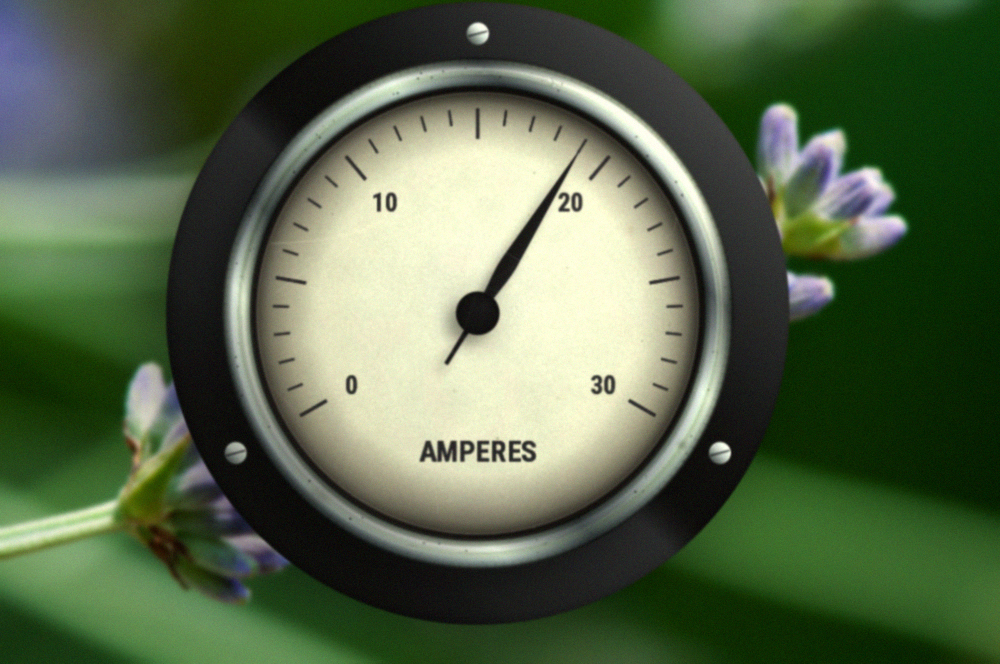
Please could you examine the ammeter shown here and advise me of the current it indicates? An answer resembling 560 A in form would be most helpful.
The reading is 19 A
